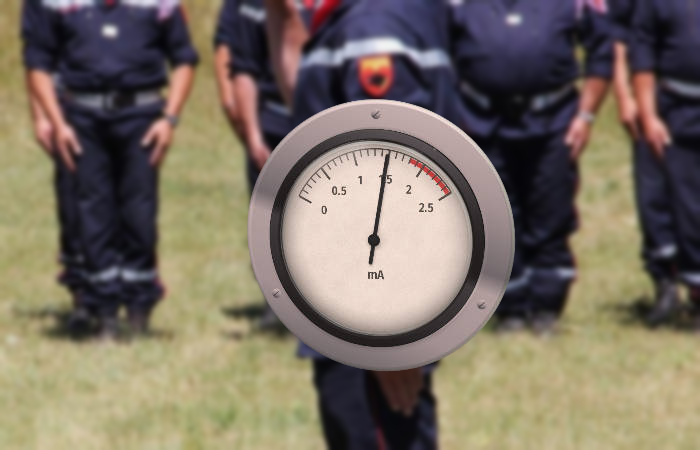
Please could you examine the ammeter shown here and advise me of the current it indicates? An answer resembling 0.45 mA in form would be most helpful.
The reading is 1.5 mA
